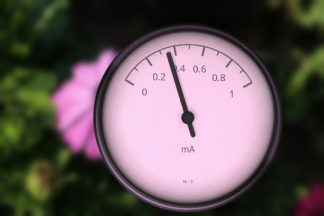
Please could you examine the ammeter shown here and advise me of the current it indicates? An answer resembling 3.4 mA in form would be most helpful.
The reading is 0.35 mA
